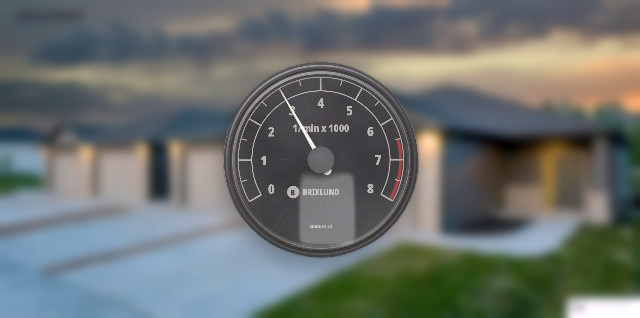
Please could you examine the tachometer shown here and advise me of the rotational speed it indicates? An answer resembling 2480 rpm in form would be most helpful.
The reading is 3000 rpm
